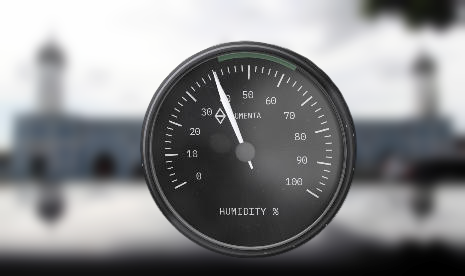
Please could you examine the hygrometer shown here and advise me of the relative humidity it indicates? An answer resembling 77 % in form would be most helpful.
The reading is 40 %
